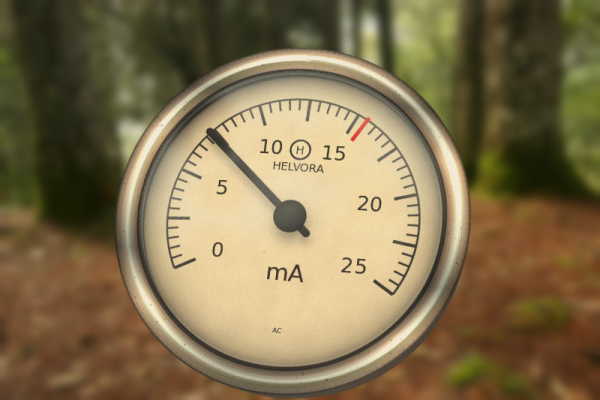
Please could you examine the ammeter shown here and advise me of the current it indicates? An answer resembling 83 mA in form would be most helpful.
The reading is 7.25 mA
